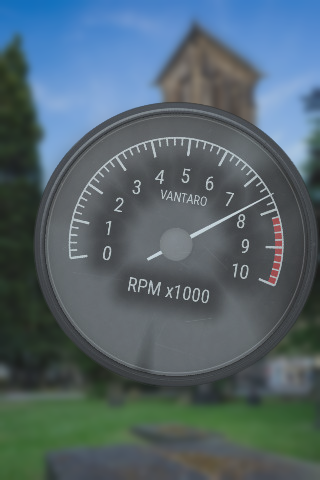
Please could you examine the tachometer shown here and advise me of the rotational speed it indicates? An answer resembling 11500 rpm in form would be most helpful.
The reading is 7600 rpm
